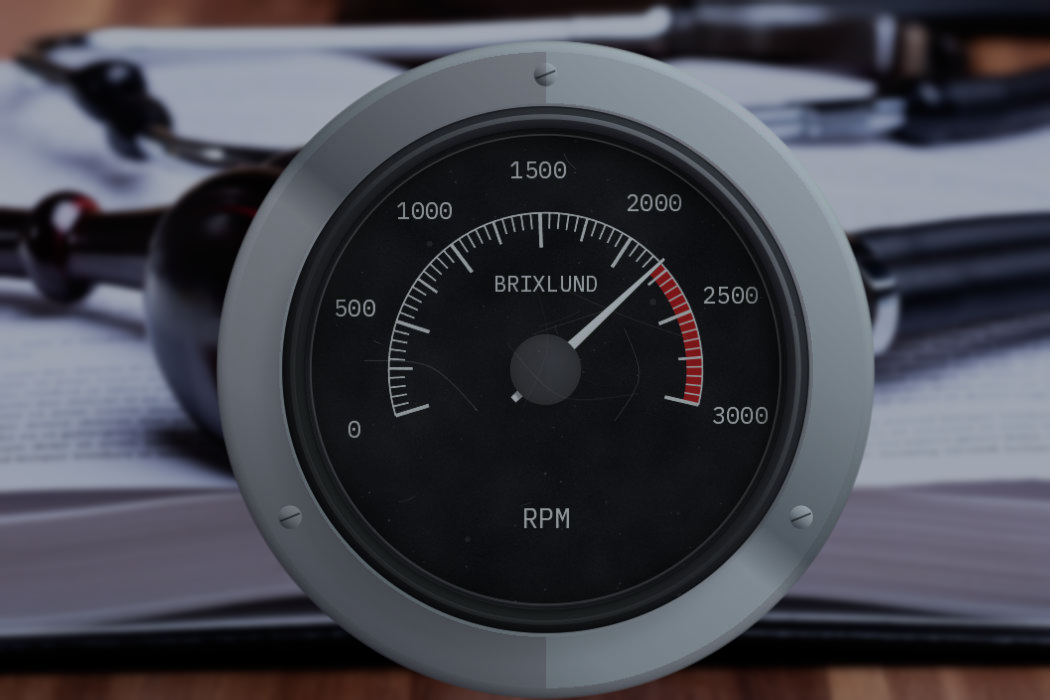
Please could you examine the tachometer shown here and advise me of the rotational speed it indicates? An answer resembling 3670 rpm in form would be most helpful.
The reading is 2200 rpm
